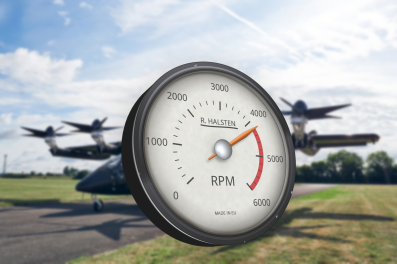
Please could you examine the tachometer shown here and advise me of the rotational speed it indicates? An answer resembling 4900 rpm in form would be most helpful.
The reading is 4200 rpm
